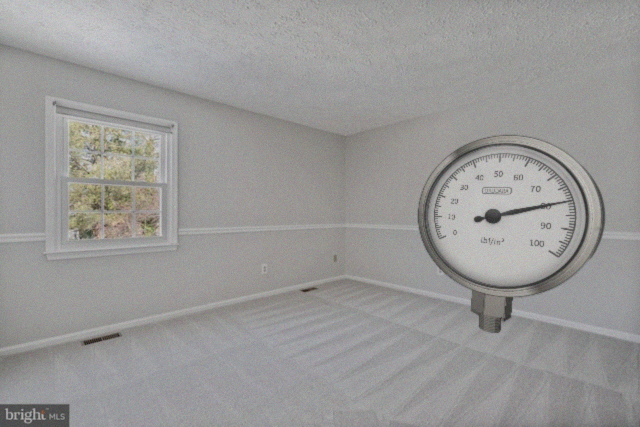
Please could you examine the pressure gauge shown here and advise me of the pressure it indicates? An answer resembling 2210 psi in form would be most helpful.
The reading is 80 psi
